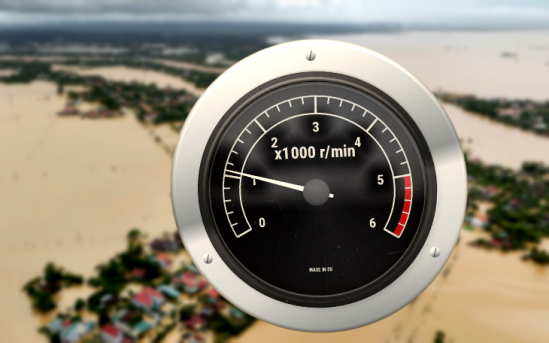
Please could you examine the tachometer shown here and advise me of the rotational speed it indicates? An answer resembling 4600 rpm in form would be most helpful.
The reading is 1100 rpm
